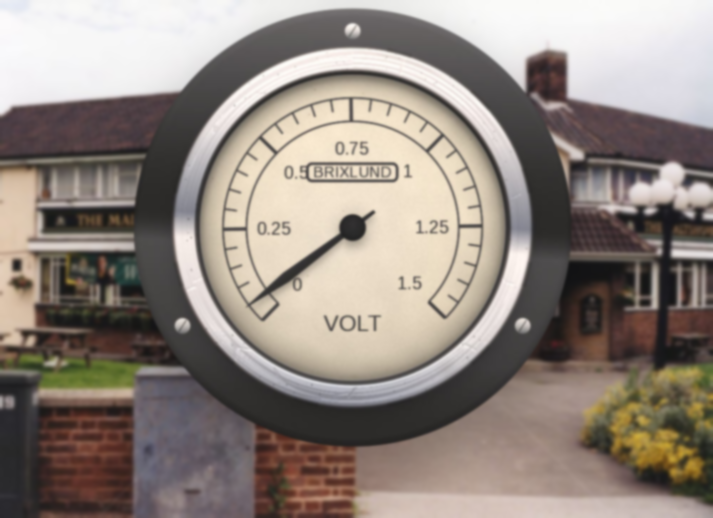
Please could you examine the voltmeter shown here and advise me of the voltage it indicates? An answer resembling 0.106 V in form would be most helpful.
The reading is 0.05 V
